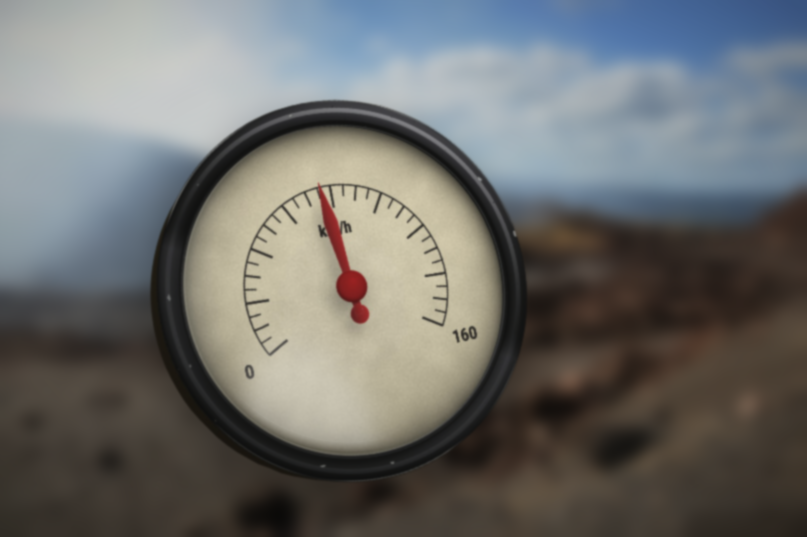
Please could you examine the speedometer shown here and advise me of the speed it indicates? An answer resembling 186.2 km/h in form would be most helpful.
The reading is 75 km/h
